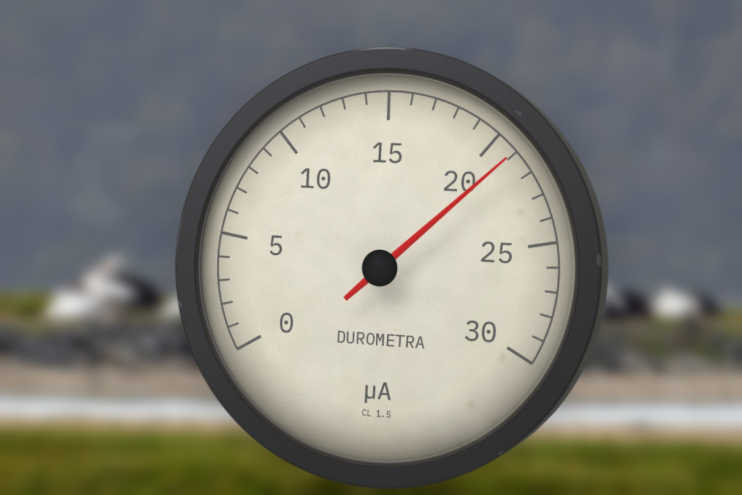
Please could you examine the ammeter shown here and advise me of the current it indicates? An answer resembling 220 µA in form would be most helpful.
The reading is 21 µA
